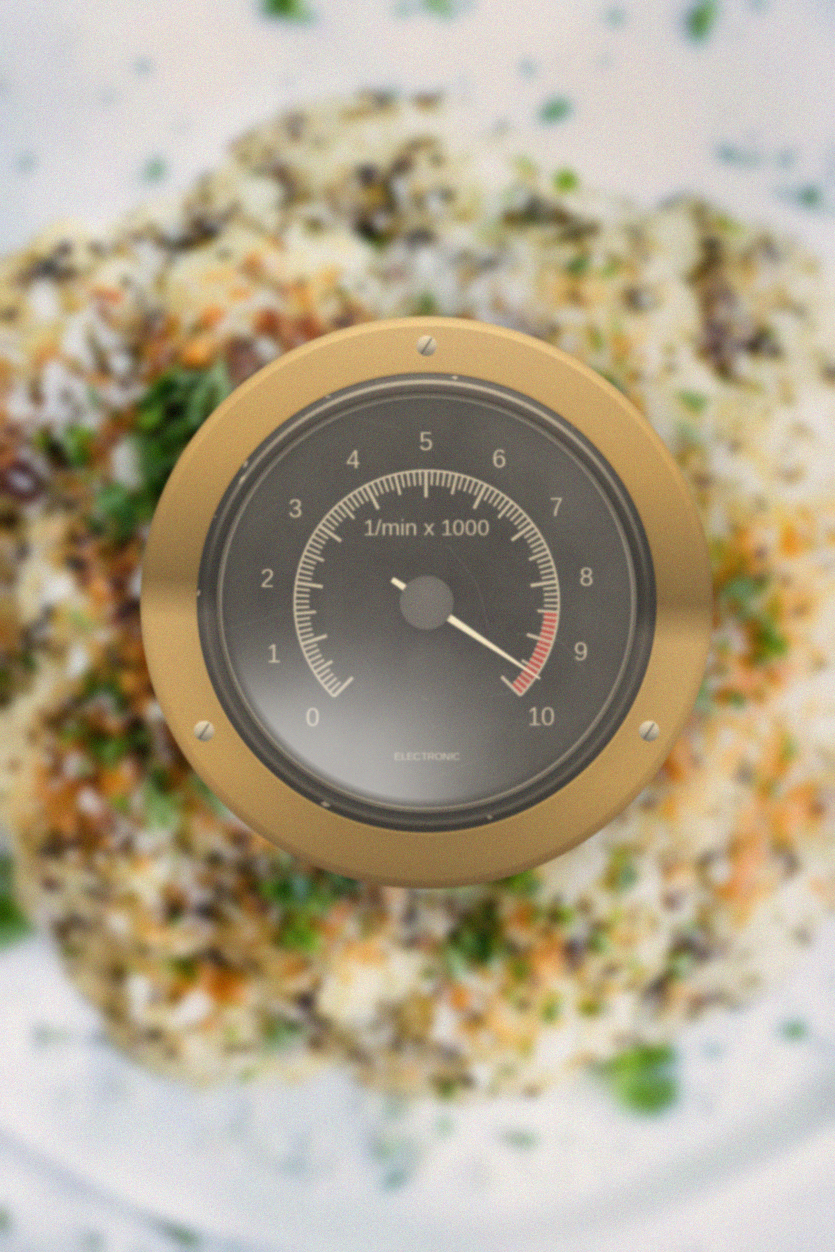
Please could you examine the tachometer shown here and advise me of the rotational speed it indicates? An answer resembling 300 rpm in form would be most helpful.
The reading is 9600 rpm
